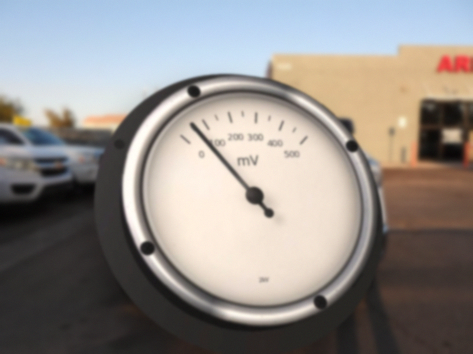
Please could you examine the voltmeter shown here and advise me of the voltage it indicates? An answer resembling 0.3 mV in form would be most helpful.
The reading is 50 mV
